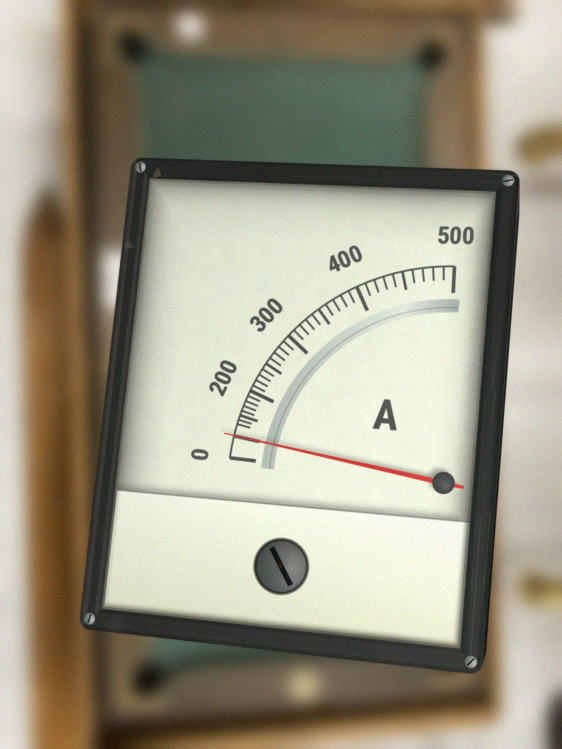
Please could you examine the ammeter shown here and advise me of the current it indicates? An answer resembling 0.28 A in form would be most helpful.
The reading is 100 A
